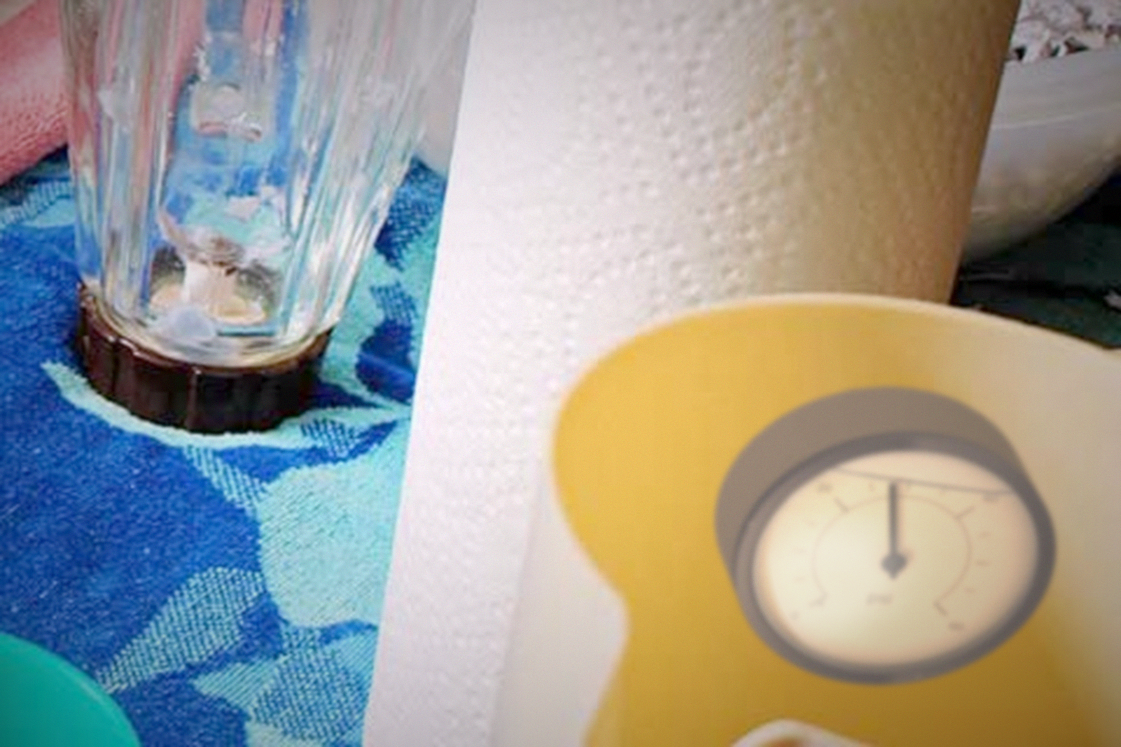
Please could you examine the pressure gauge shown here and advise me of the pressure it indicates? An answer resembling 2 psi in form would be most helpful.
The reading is 27.5 psi
